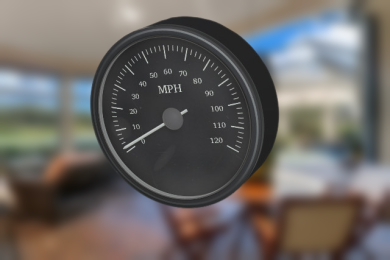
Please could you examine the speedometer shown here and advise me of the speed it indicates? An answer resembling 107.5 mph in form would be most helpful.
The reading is 2 mph
